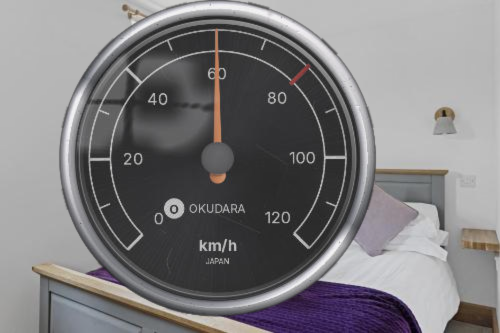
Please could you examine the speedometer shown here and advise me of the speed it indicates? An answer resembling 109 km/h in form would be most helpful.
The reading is 60 km/h
